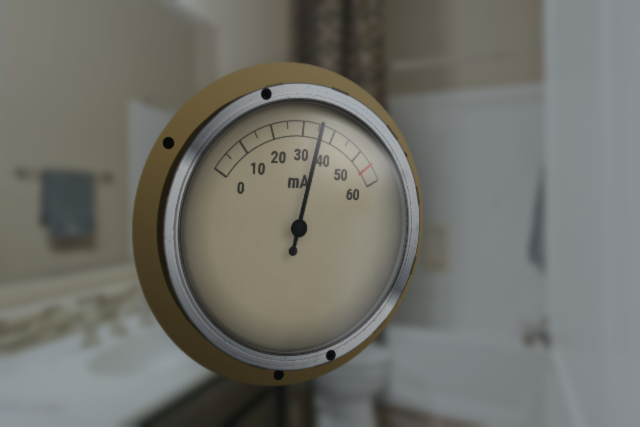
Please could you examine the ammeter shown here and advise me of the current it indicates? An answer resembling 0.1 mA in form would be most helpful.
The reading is 35 mA
